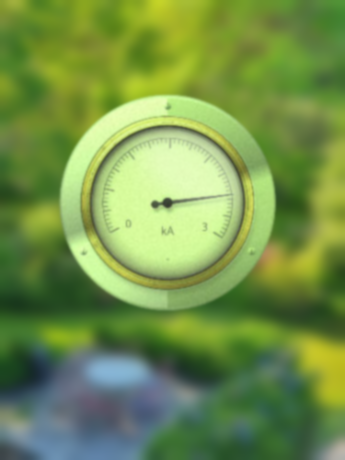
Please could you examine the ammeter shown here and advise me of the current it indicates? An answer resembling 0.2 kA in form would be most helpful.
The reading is 2.5 kA
